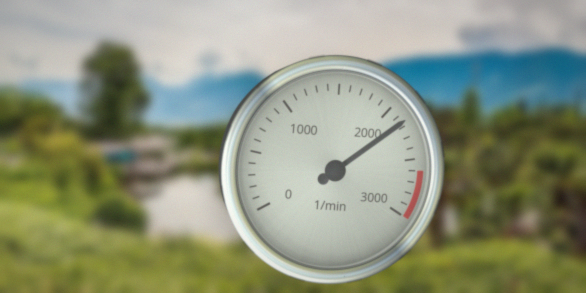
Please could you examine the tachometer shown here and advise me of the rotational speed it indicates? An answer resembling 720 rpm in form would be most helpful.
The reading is 2150 rpm
